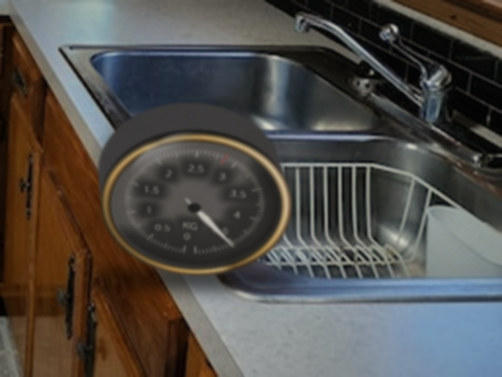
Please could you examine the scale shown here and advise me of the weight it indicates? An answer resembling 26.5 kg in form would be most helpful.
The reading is 4.5 kg
